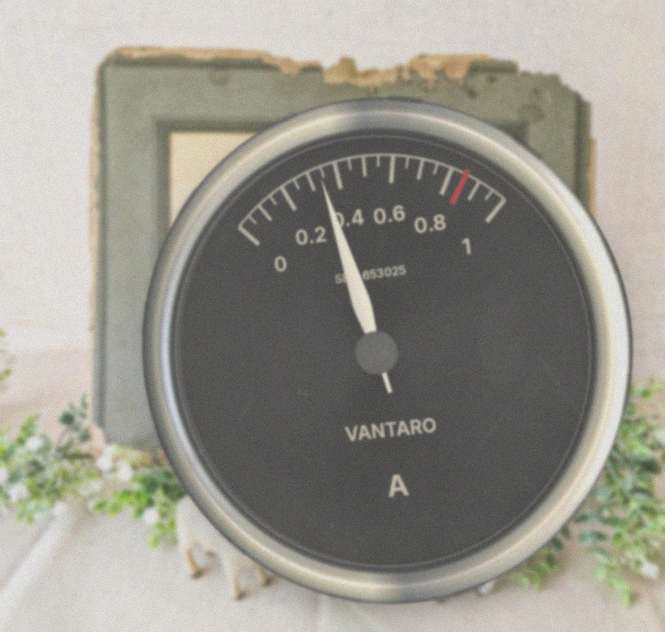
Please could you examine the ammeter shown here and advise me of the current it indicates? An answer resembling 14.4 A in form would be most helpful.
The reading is 0.35 A
